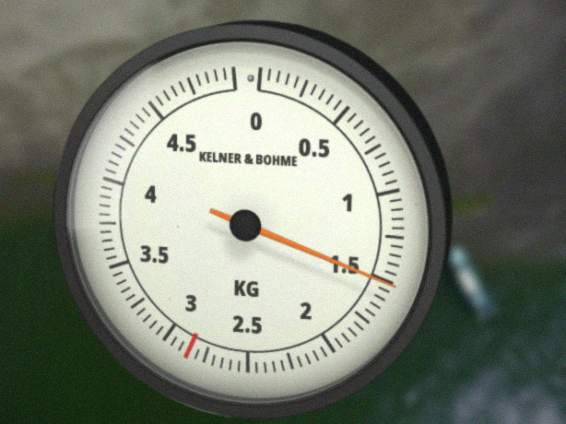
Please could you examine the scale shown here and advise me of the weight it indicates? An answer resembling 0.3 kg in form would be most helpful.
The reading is 1.5 kg
